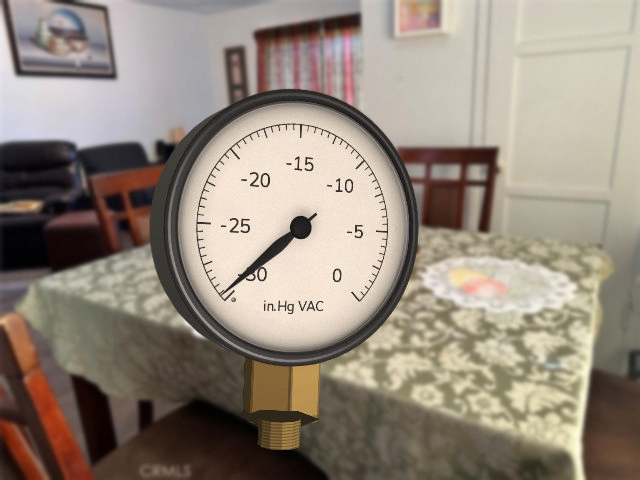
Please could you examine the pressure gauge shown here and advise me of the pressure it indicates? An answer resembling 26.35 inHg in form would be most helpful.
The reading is -29.5 inHg
